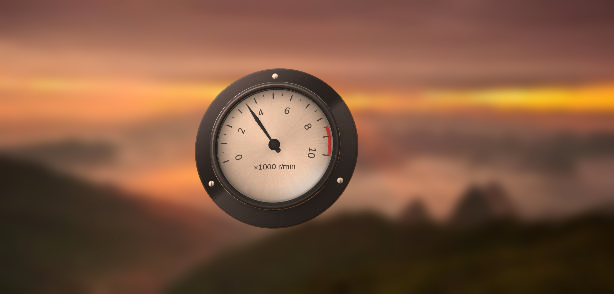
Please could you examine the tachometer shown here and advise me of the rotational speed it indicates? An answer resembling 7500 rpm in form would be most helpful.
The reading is 3500 rpm
